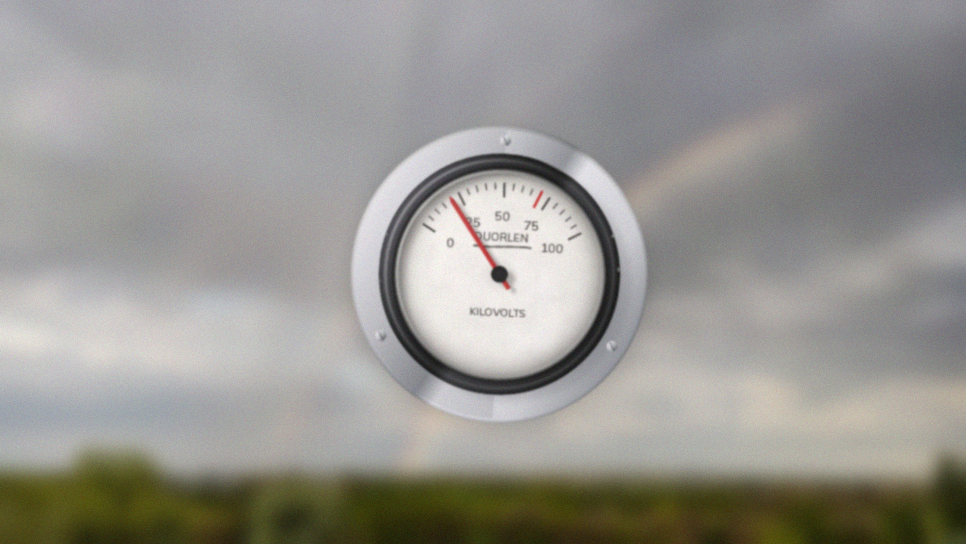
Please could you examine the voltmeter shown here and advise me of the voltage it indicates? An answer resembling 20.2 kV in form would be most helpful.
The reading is 20 kV
